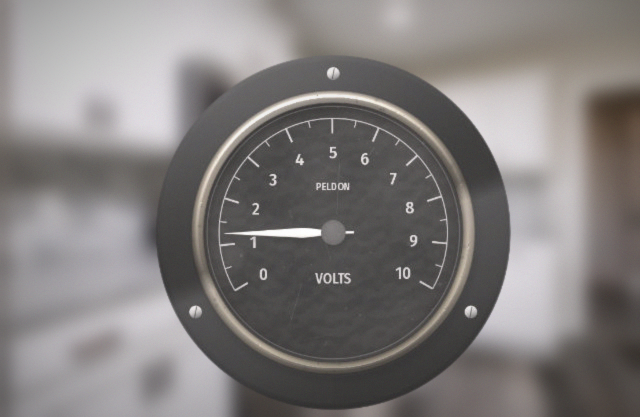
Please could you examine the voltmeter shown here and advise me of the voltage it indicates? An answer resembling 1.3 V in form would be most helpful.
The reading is 1.25 V
